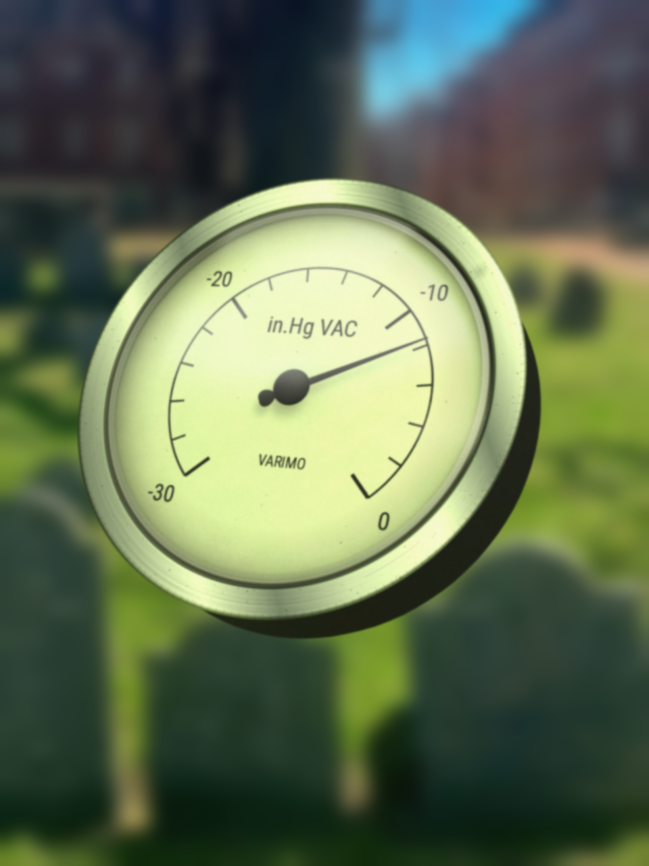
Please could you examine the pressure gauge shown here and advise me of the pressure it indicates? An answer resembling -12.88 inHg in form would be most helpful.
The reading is -8 inHg
